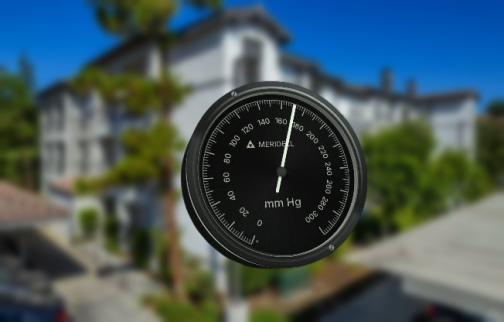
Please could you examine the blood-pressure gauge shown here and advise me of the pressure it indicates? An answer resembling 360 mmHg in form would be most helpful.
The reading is 170 mmHg
